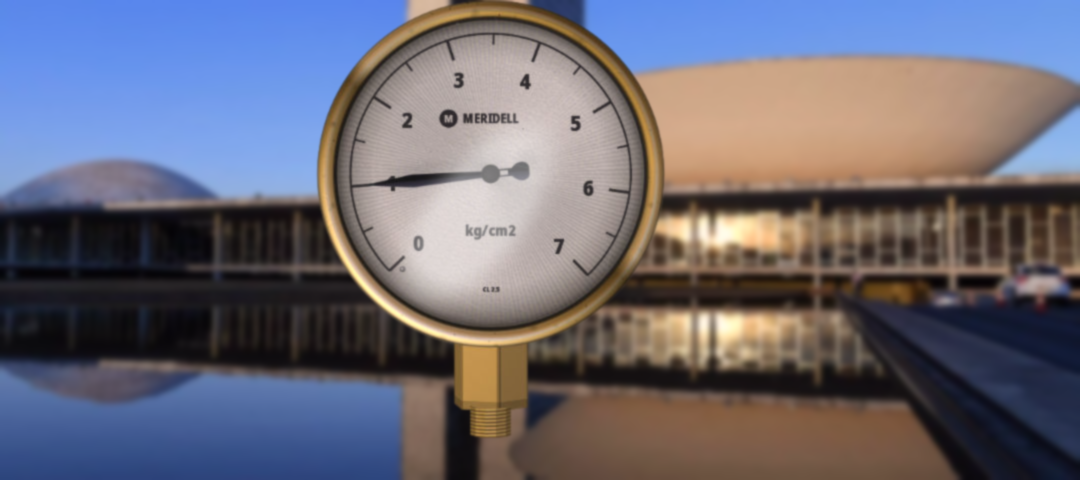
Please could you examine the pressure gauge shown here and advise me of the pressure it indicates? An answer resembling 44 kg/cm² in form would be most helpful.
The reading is 1 kg/cm²
